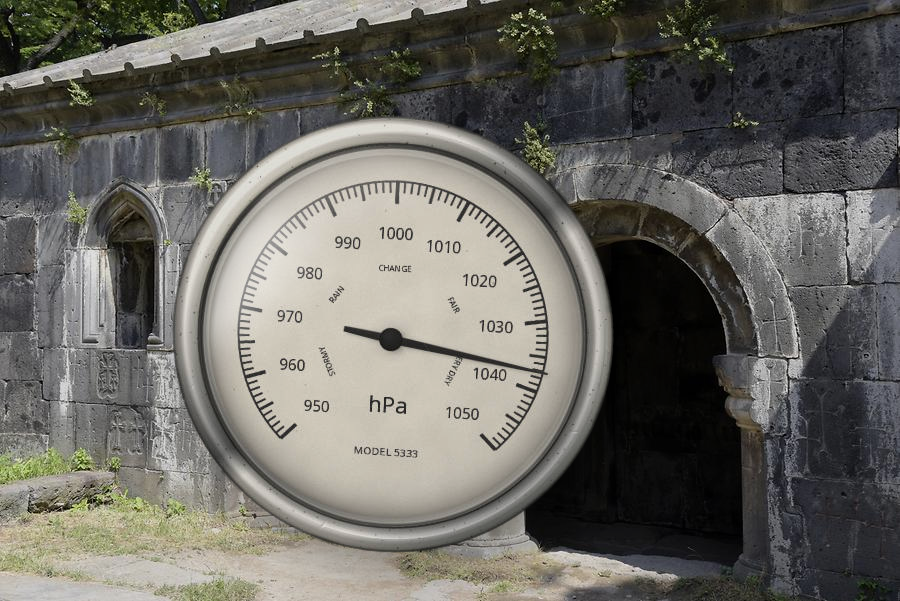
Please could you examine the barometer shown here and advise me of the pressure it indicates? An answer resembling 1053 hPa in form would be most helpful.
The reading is 1037 hPa
